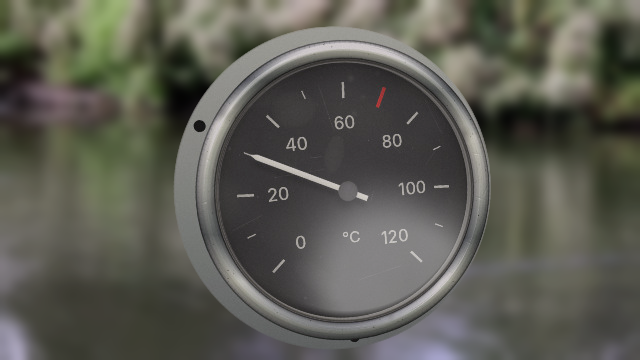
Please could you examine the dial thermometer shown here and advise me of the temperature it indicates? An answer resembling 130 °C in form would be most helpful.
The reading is 30 °C
